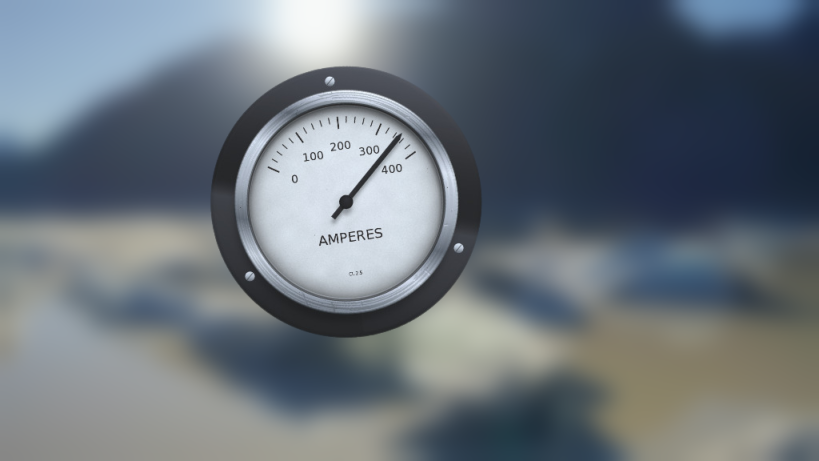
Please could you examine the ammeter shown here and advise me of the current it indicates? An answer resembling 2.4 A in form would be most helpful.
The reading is 350 A
